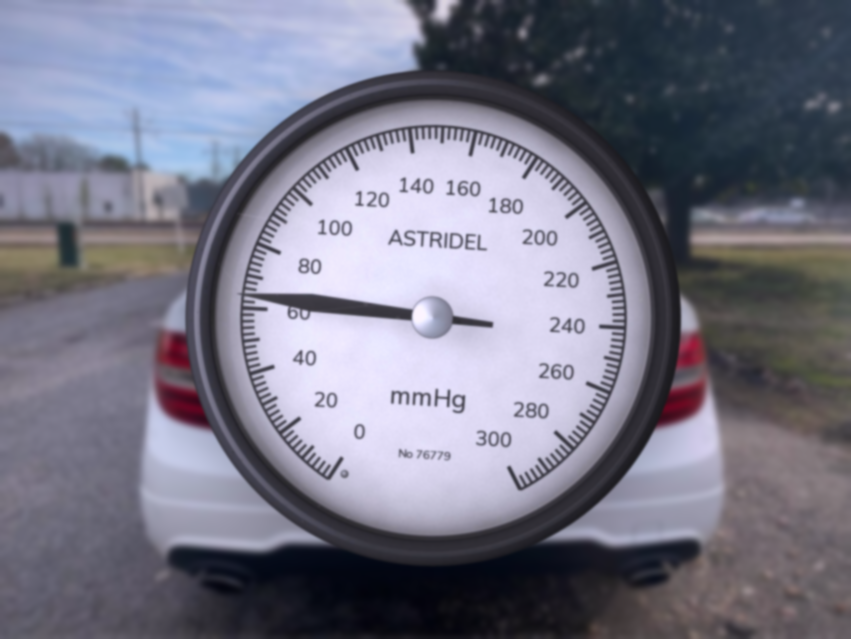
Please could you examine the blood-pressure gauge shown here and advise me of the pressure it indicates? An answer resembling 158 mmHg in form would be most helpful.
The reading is 64 mmHg
